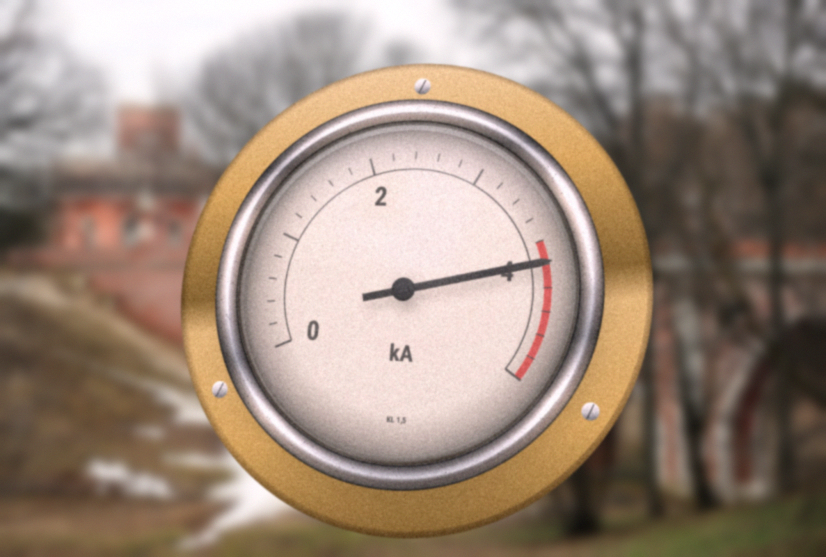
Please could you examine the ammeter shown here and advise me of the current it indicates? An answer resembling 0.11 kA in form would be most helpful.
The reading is 4 kA
